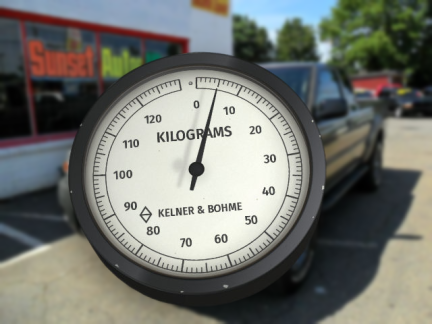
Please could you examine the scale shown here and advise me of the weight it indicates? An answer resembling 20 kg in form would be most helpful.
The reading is 5 kg
